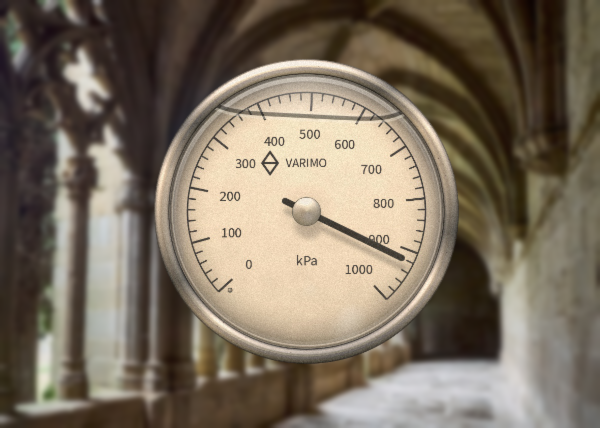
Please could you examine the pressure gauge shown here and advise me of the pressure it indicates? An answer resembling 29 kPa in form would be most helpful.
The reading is 920 kPa
